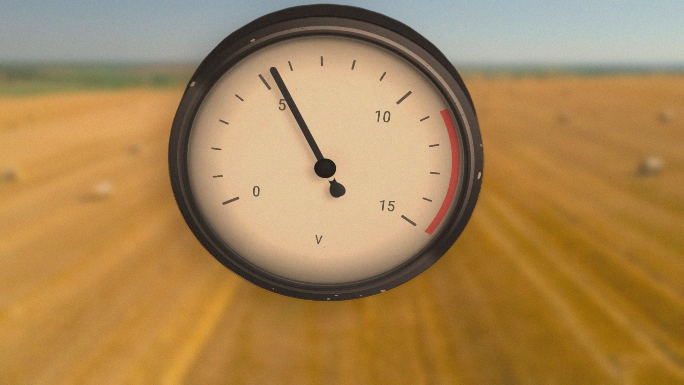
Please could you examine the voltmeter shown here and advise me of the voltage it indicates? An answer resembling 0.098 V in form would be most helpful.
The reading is 5.5 V
